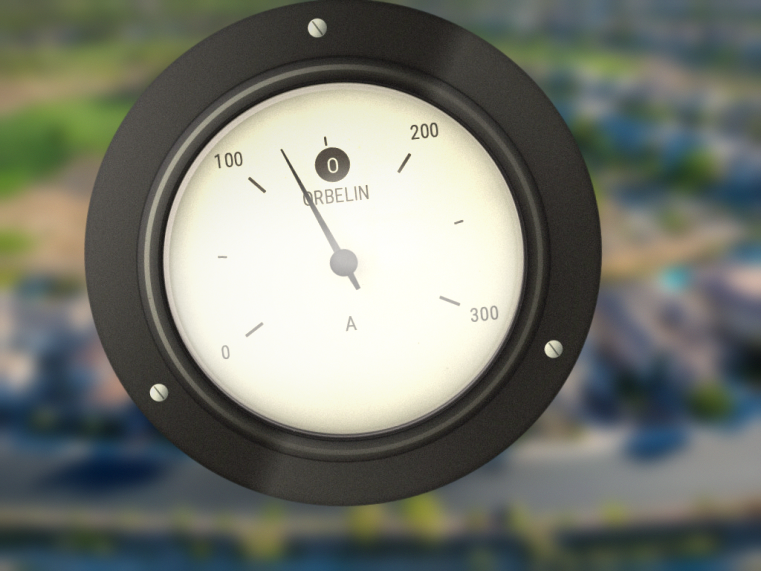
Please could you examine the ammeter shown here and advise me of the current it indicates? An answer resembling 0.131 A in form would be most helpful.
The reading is 125 A
